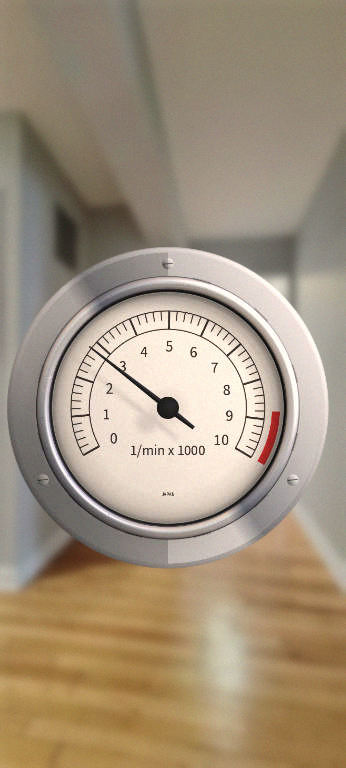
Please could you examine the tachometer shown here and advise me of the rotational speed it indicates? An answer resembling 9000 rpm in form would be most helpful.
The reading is 2800 rpm
